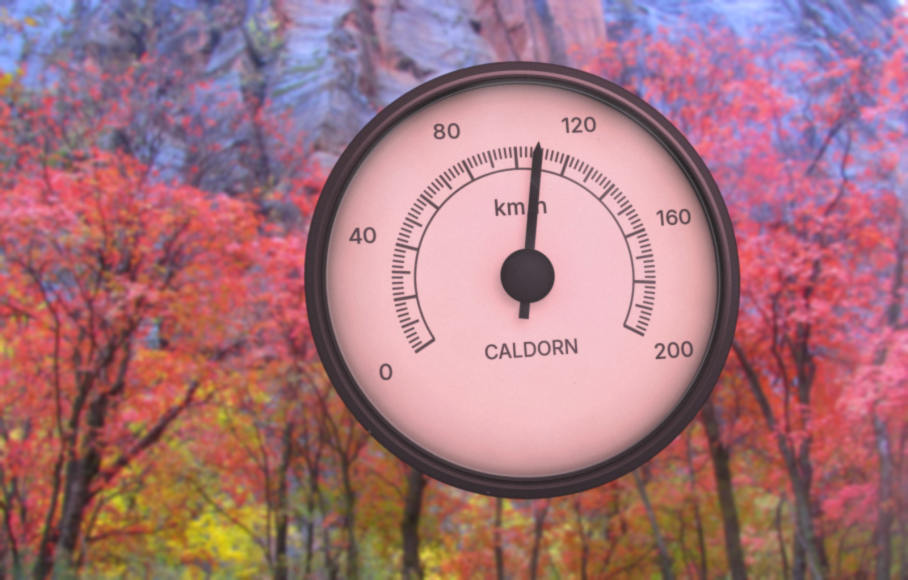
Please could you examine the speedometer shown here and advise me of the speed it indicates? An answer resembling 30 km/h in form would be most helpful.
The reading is 108 km/h
